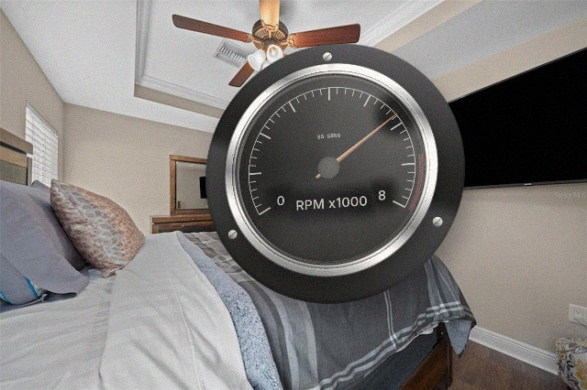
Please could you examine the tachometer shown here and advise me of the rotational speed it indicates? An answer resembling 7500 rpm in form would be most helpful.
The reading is 5800 rpm
